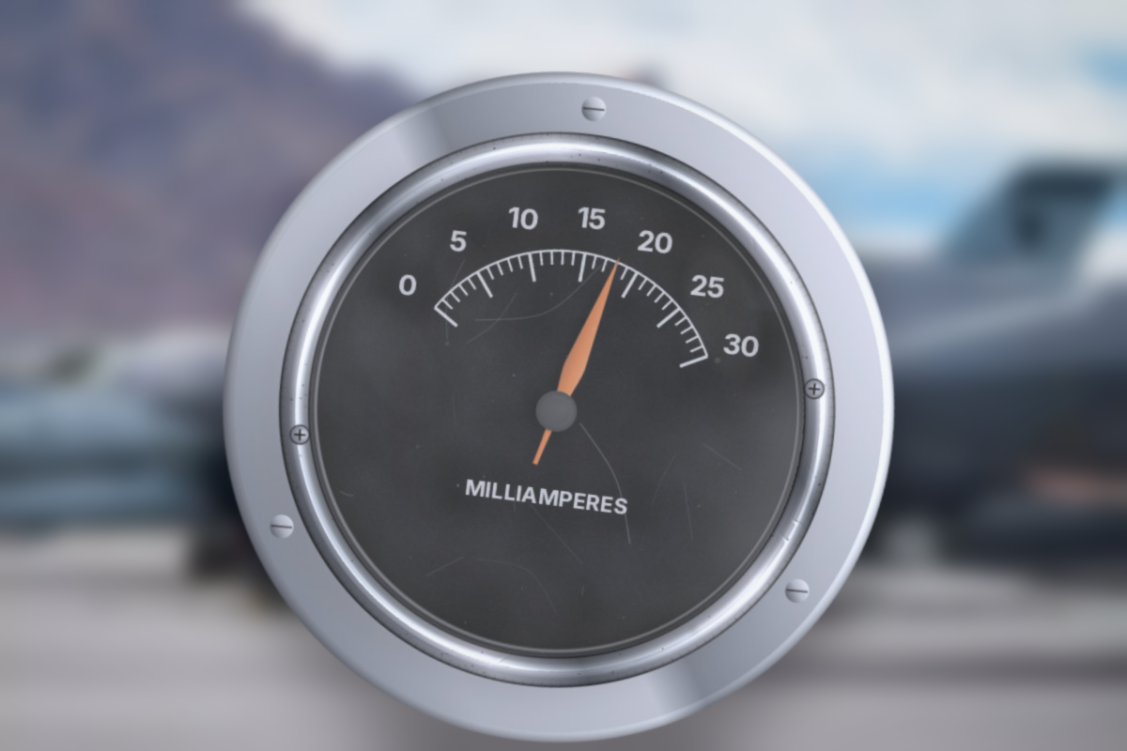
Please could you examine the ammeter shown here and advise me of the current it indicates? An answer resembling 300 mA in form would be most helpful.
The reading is 18 mA
